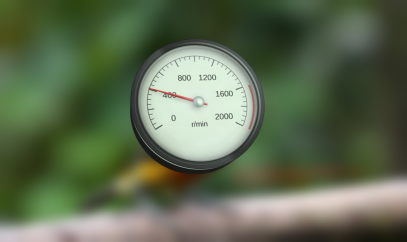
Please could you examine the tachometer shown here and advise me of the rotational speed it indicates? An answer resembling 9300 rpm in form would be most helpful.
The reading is 400 rpm
